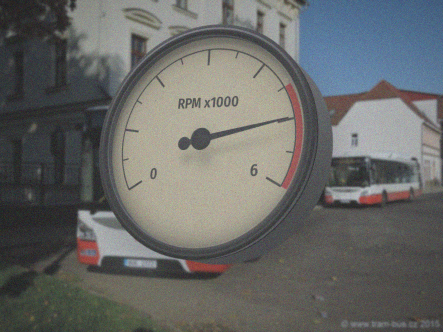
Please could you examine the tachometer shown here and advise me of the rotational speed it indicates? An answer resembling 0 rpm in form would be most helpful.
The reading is 5000 rpm
